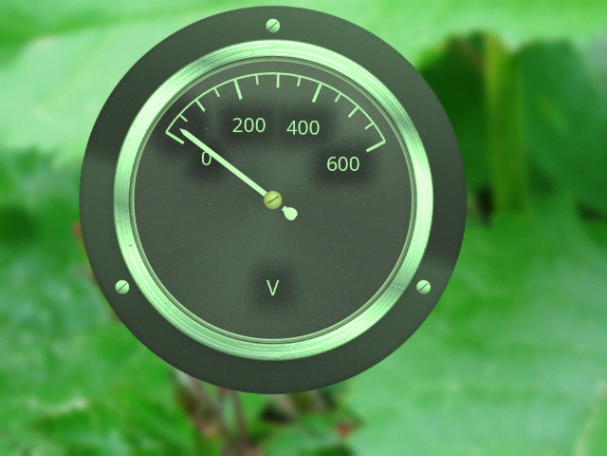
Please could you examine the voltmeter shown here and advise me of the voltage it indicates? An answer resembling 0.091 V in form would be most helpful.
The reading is 25 V
